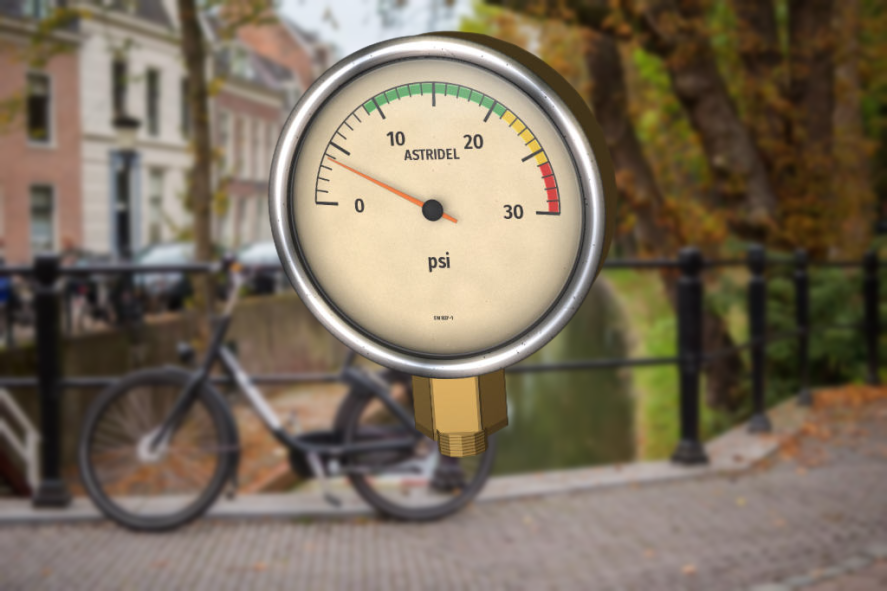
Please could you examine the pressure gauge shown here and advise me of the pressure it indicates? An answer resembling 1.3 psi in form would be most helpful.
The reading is 4 psi
